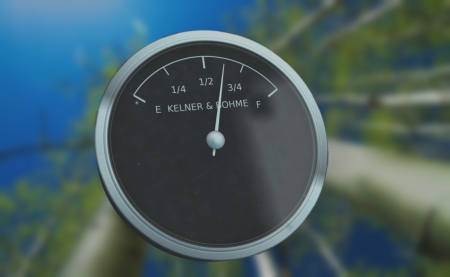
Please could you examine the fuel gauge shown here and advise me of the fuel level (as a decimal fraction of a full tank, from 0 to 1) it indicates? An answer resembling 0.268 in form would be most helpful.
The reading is 0.625
